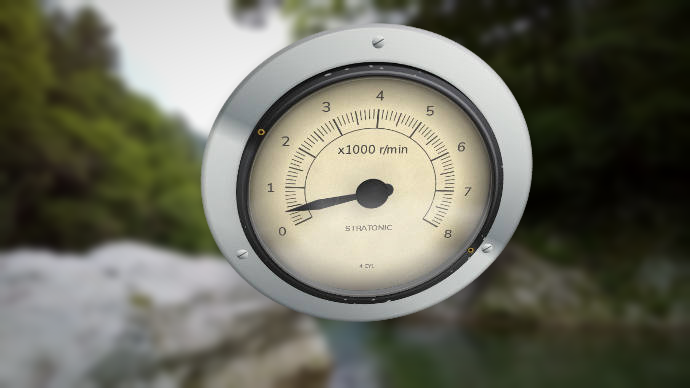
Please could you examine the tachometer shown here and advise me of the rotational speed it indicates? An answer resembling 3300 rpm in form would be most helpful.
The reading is 500 rpm
